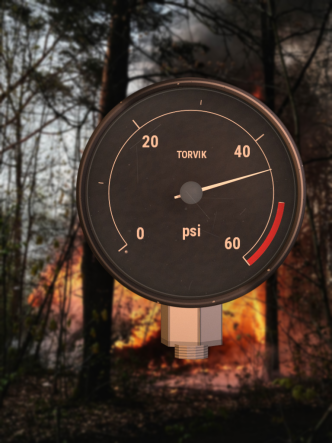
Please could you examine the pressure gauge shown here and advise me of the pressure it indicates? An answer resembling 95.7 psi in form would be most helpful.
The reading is 45 psi
